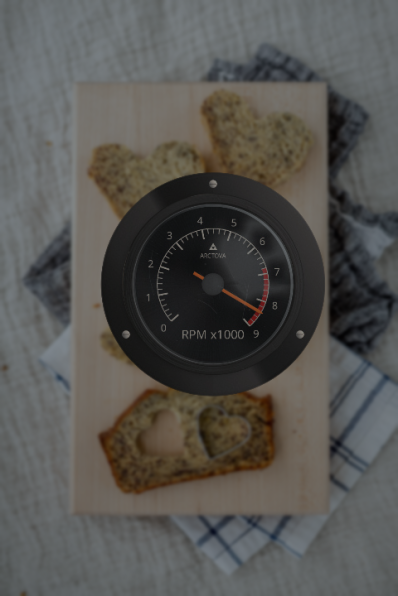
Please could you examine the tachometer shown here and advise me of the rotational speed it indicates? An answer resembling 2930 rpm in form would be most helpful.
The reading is 8400 rpm
